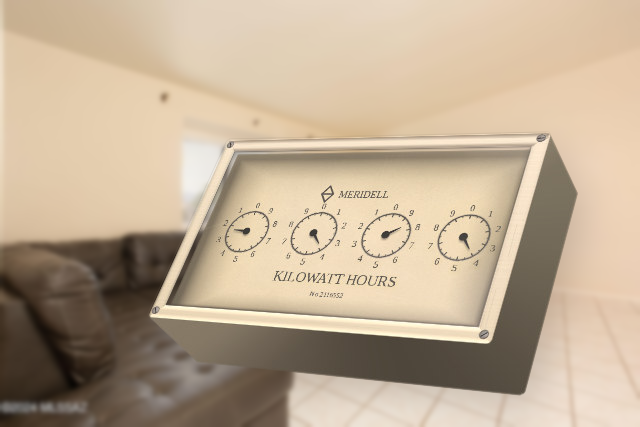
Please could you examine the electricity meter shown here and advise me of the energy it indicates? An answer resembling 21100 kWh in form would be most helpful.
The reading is 2384 kWh
